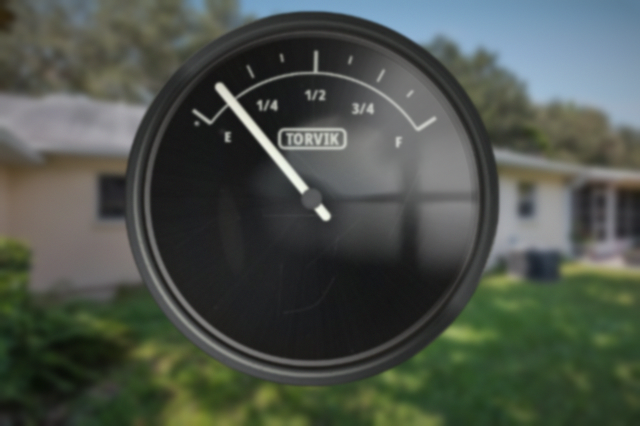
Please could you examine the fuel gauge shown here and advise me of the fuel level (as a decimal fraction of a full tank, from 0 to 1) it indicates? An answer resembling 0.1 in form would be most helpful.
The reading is 0.125
